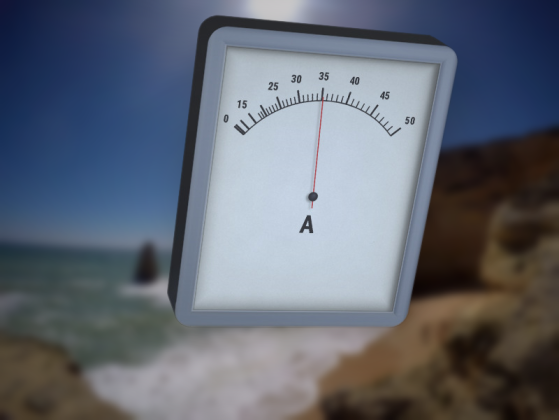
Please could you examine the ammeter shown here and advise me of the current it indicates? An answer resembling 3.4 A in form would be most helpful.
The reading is 35 A
